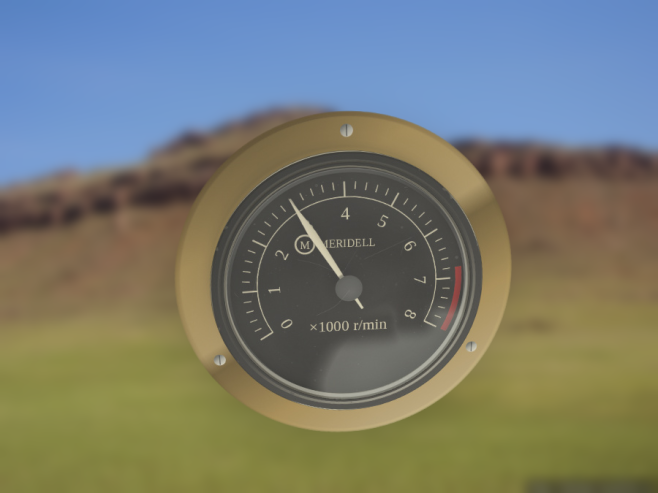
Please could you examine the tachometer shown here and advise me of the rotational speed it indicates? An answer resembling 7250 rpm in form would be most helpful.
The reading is 3000 rpm
